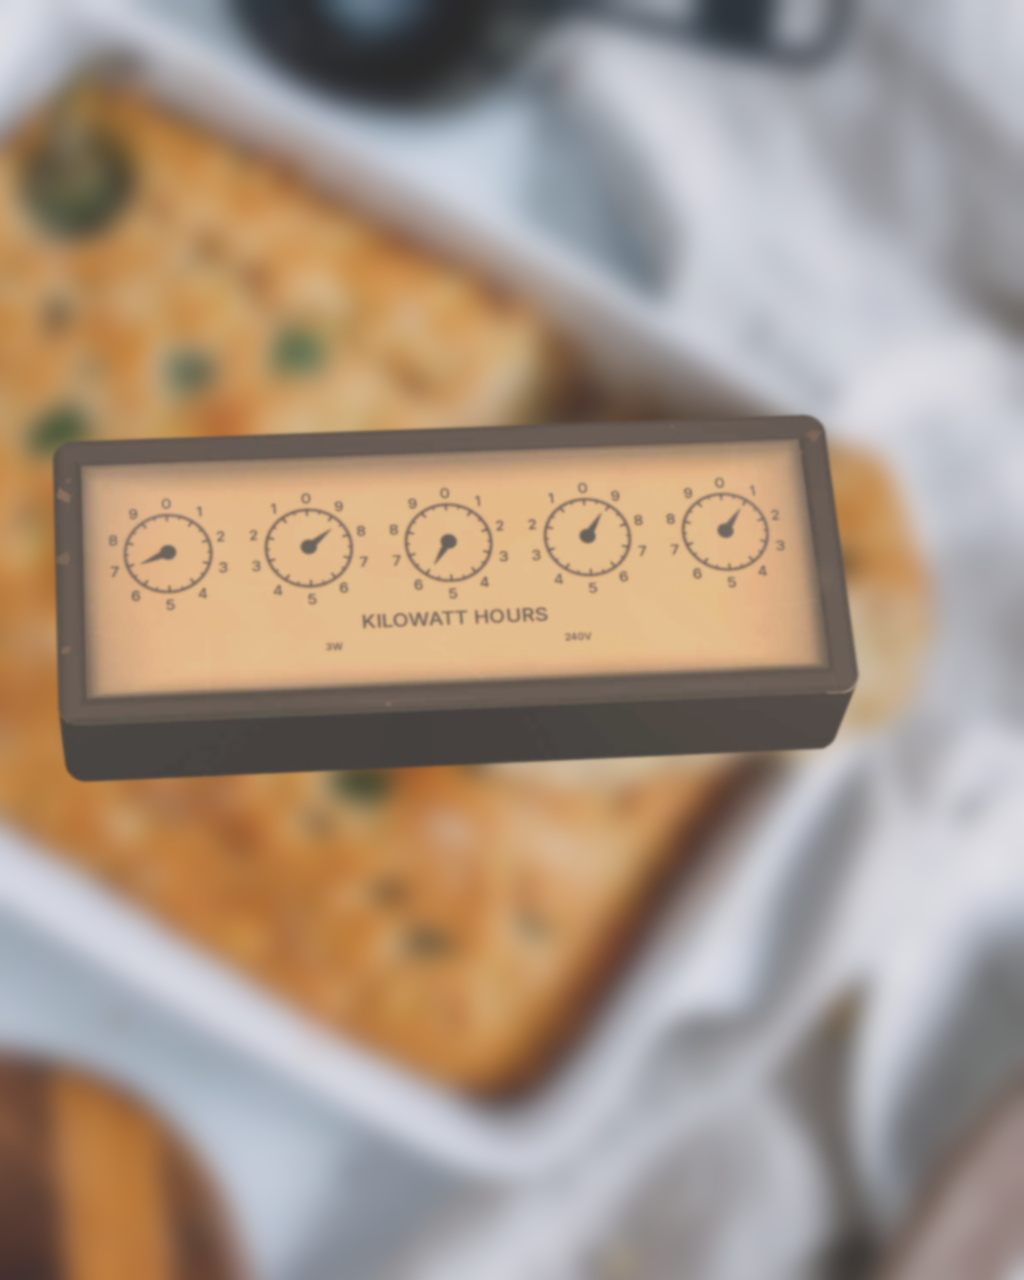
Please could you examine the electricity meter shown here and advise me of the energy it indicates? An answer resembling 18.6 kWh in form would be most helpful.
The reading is 68591 kWh
